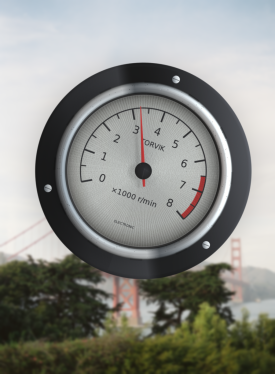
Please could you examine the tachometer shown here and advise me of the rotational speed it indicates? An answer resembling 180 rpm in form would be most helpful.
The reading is 3250 rpm
